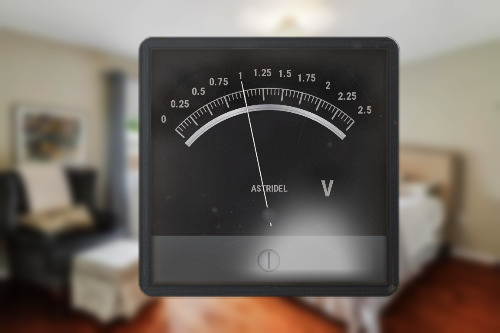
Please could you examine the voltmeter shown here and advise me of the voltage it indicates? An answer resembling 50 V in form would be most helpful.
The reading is 1 V
